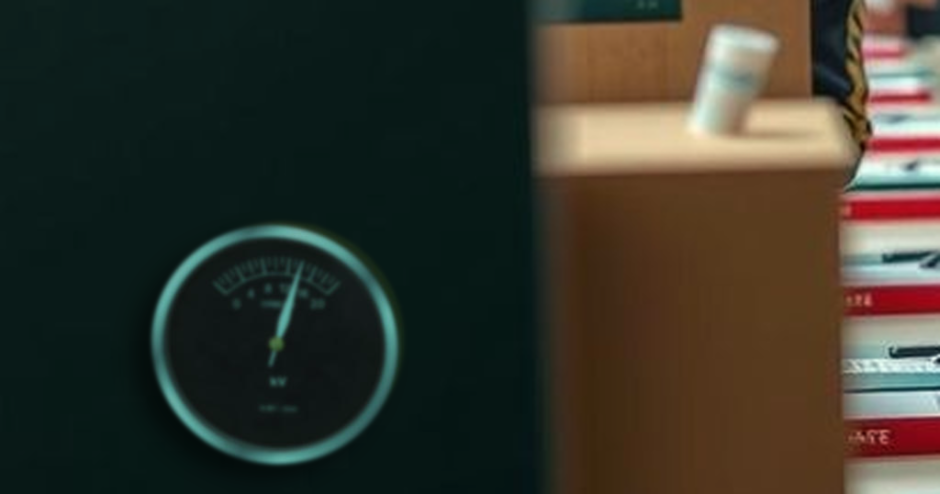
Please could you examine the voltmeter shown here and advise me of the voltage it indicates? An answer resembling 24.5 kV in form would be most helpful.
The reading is 14 kV
